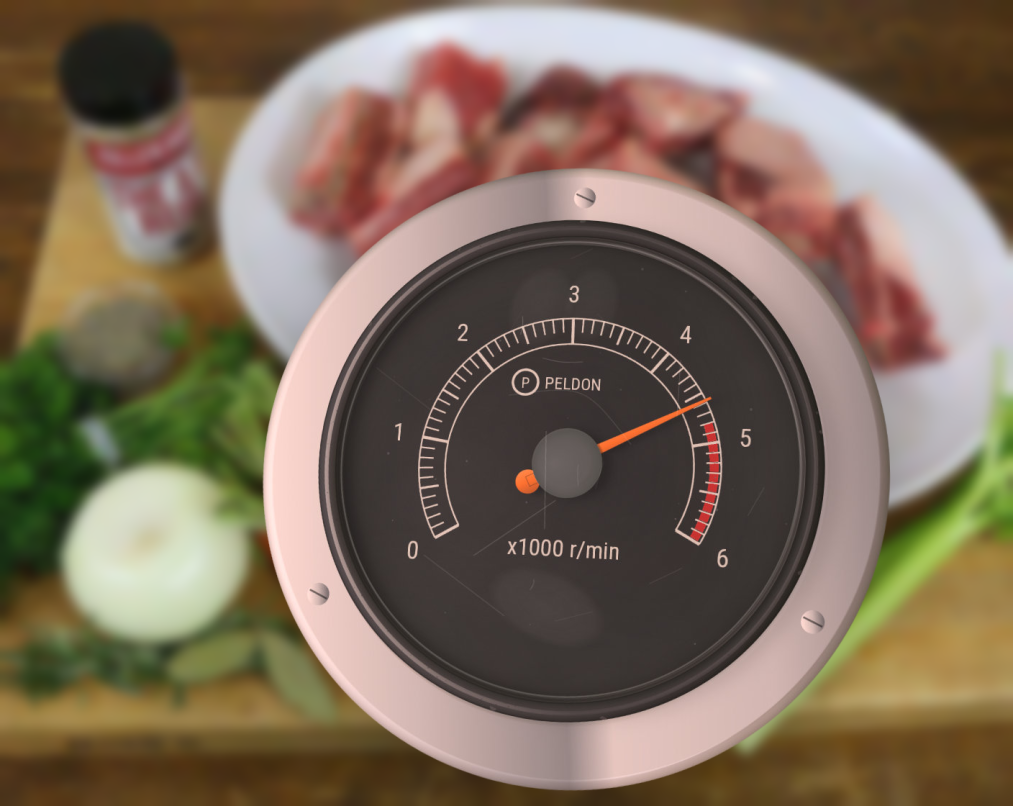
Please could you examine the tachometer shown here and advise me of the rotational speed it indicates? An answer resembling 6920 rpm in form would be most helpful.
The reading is 4600 rpm
